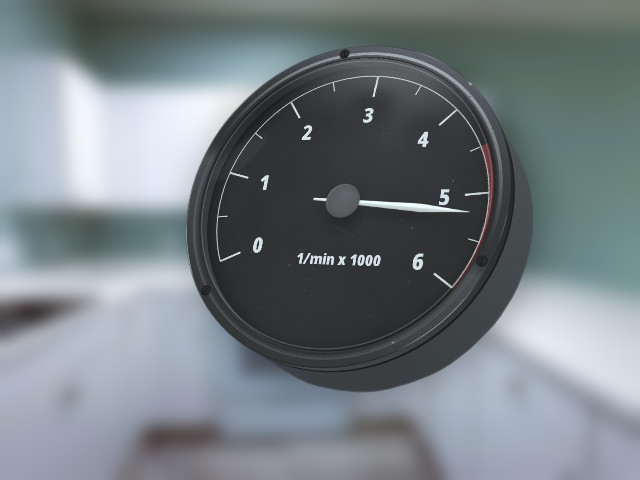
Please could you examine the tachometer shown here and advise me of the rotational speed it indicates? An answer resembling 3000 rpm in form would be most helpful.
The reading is 5250 rpm
